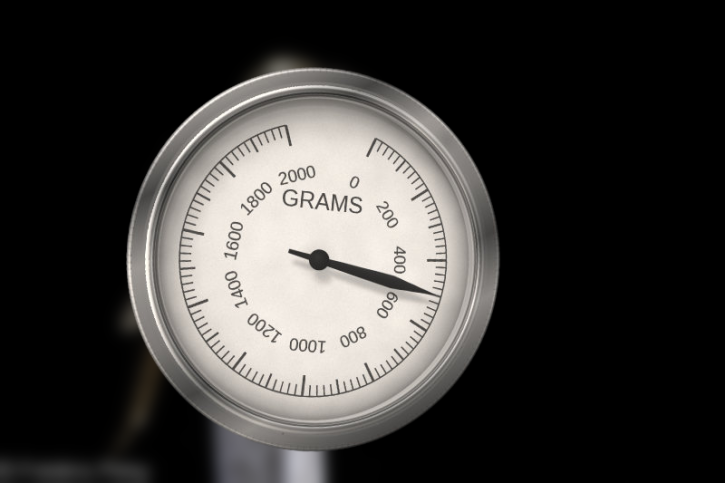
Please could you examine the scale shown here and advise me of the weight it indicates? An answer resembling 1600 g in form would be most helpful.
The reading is 500 g
